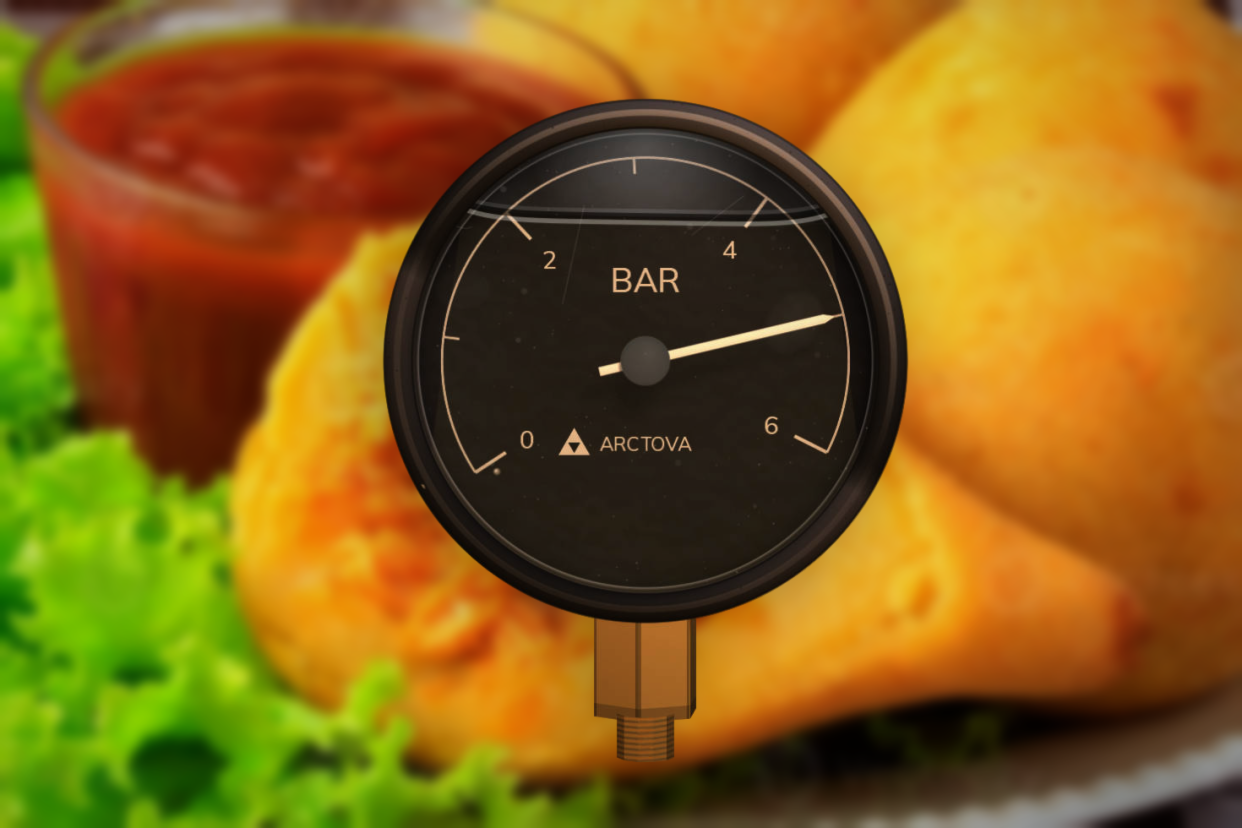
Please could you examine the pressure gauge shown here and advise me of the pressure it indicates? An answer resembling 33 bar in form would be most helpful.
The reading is 5 bar
